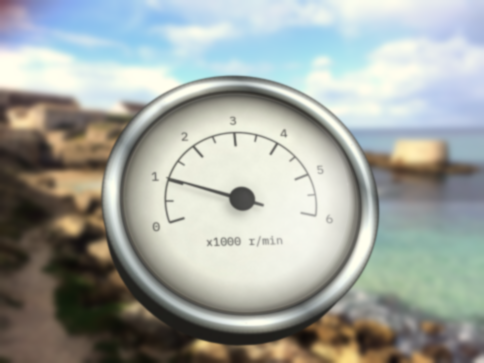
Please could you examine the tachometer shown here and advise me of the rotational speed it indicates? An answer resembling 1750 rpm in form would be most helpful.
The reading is 1000 rpm
